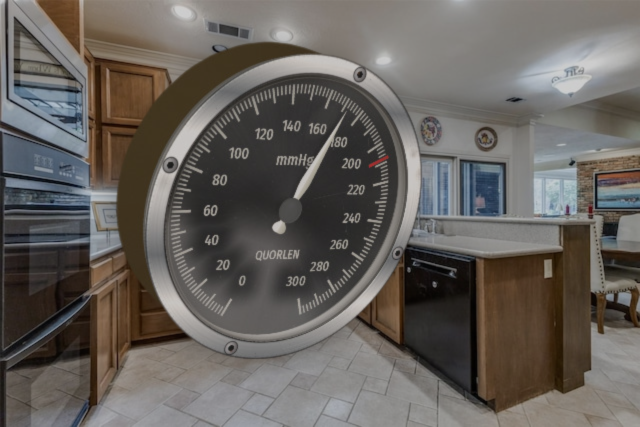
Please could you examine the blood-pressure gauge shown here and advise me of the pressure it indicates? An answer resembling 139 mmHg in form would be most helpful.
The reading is 170 mmHg
